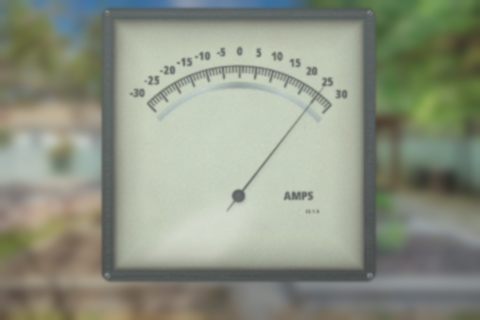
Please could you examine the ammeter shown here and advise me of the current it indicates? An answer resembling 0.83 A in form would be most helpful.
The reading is 25 A
